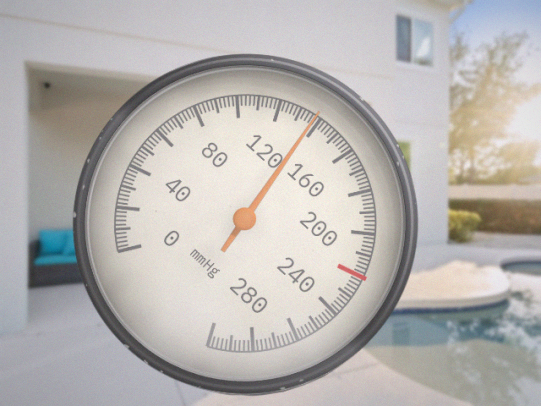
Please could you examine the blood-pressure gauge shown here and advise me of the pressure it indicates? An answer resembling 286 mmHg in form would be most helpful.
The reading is 138 mmHg
